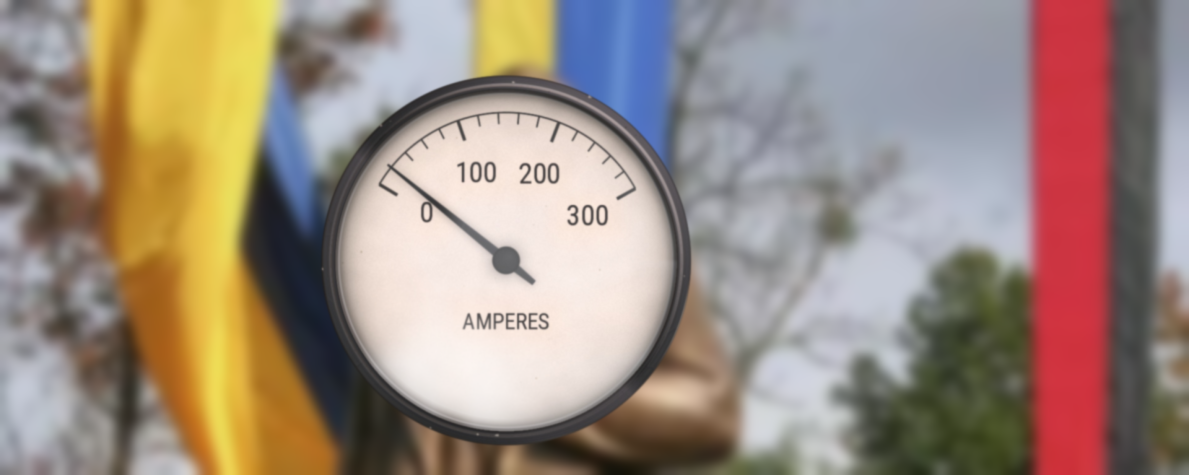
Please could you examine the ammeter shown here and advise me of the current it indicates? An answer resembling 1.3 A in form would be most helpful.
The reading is 20 A
